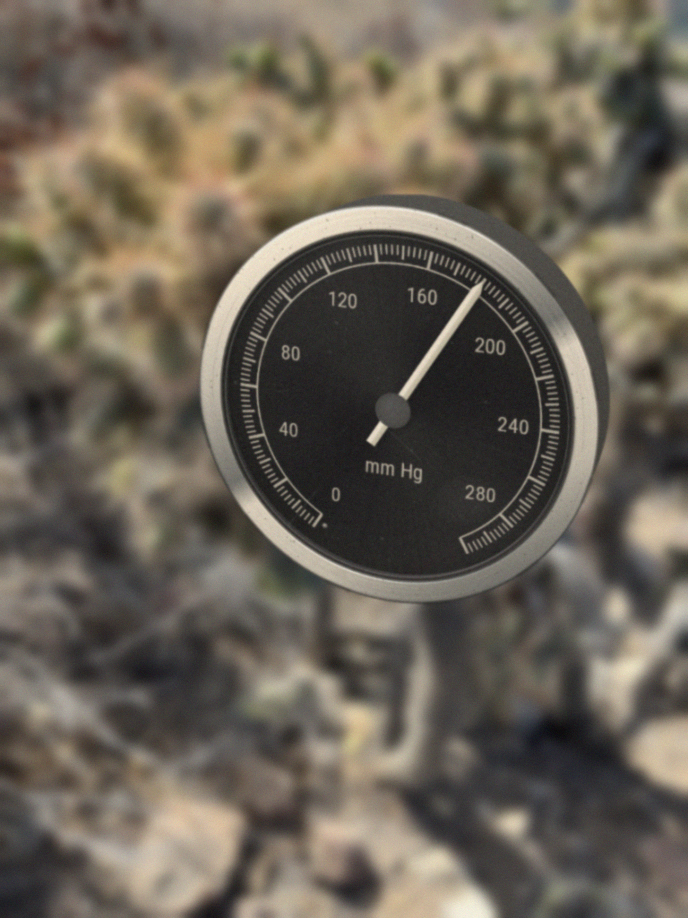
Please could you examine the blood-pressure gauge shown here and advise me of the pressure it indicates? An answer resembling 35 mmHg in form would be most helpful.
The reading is 180 mmHg
